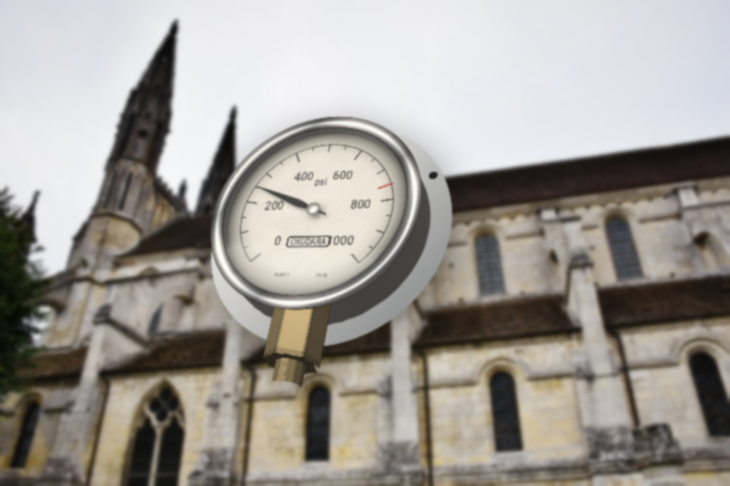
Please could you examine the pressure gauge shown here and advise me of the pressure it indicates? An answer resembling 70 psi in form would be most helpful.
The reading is 250 psi
